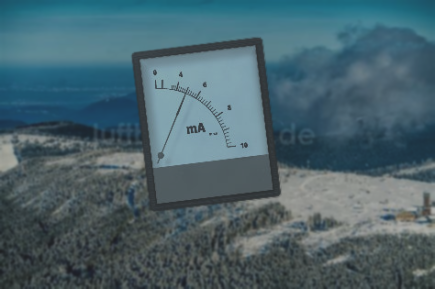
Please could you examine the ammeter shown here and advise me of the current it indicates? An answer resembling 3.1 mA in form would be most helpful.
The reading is 5 mA
